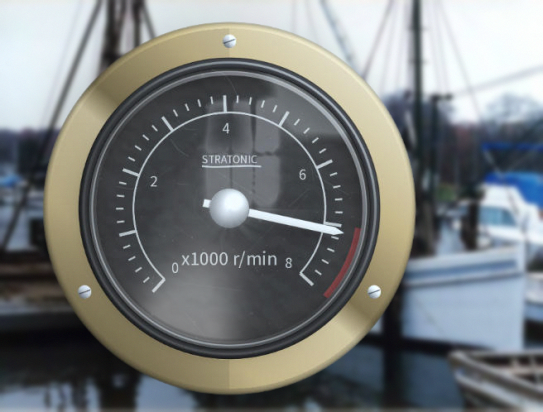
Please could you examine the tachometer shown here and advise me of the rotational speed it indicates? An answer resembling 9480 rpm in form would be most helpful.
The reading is 7100 rpm
